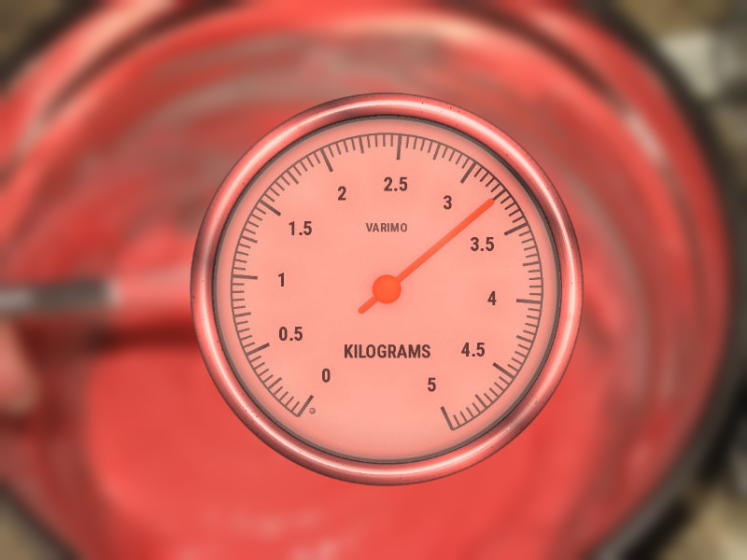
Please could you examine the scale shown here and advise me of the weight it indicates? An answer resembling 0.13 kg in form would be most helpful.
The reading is 3.25 kg
